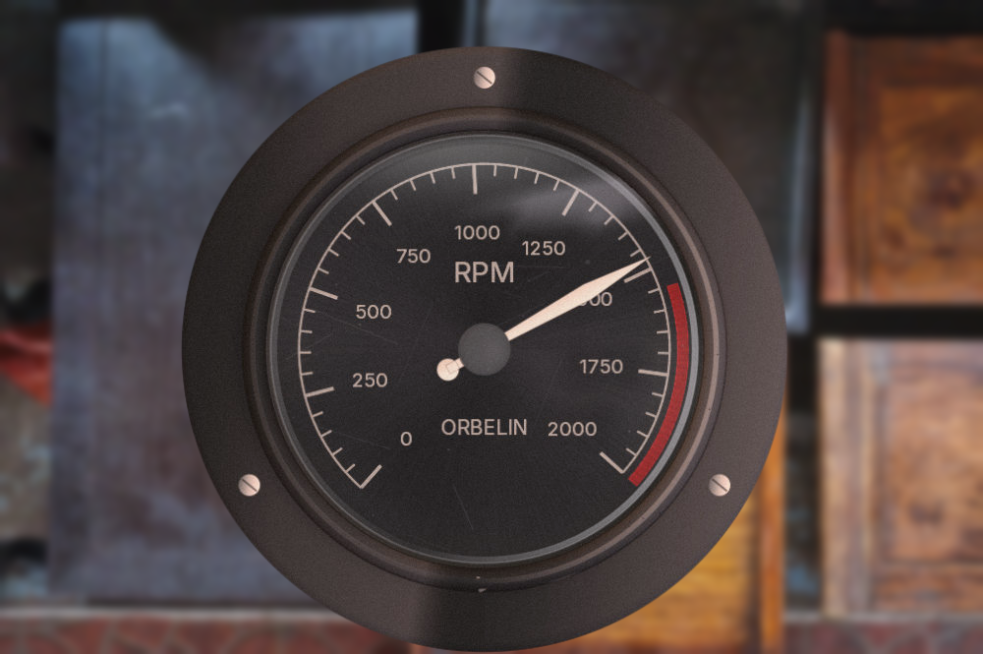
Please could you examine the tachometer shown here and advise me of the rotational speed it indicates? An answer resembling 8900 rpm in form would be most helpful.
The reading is 1475 rpm
